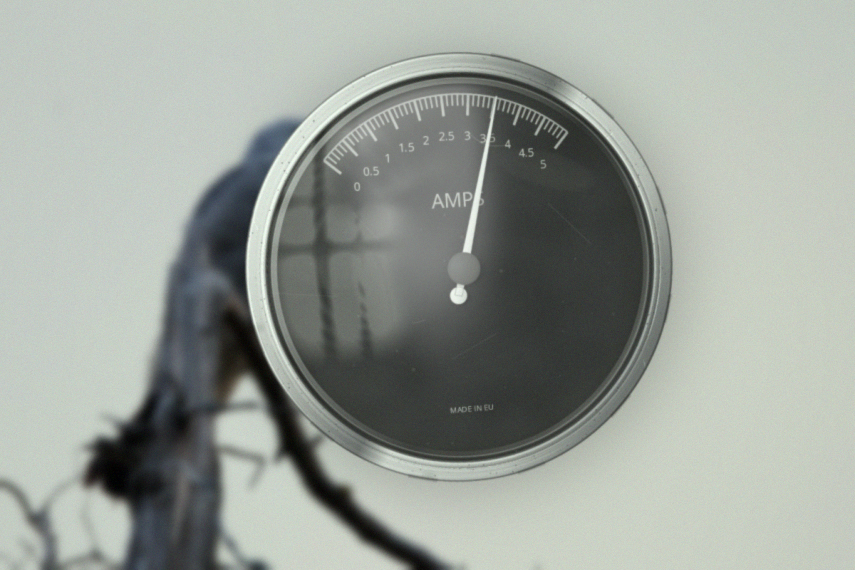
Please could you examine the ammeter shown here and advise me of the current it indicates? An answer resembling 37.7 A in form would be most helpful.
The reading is 3.5 A
